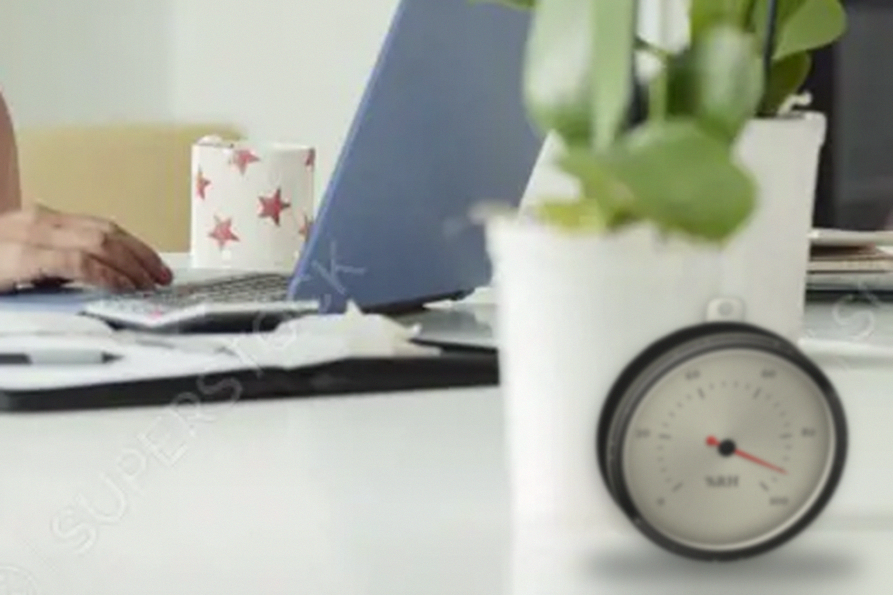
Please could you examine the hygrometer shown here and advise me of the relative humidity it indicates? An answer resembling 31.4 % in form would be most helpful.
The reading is 92 %
